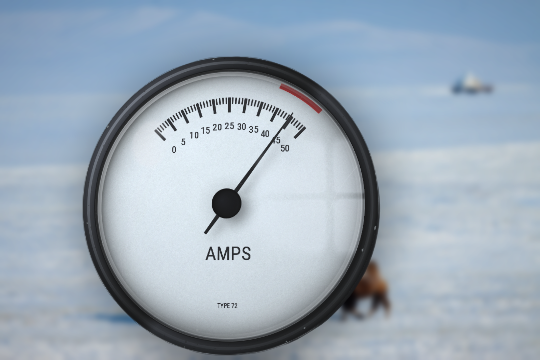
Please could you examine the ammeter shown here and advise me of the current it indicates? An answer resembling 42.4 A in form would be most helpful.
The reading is 45 A
